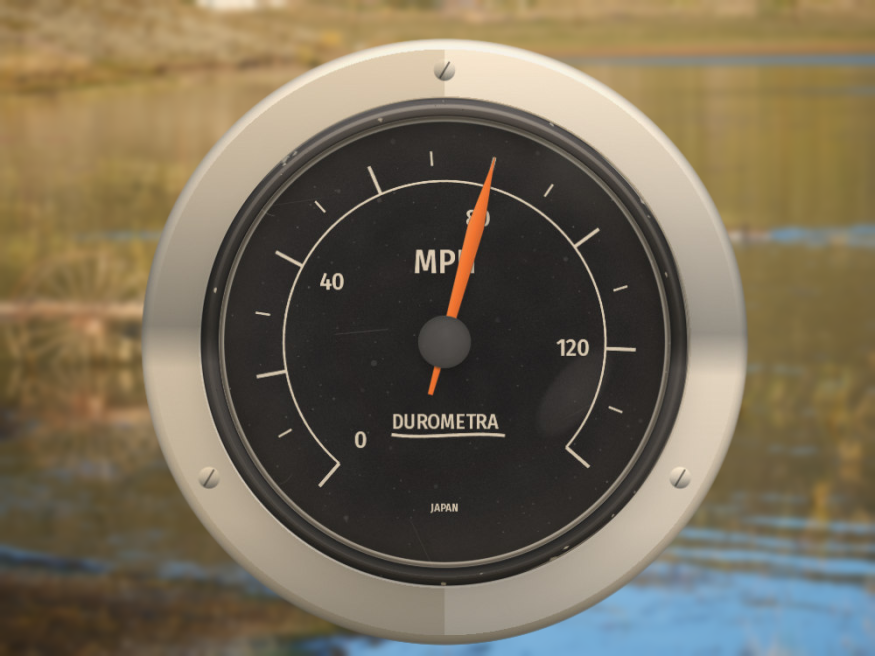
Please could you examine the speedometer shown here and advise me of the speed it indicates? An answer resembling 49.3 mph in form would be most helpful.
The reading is 80 mph
